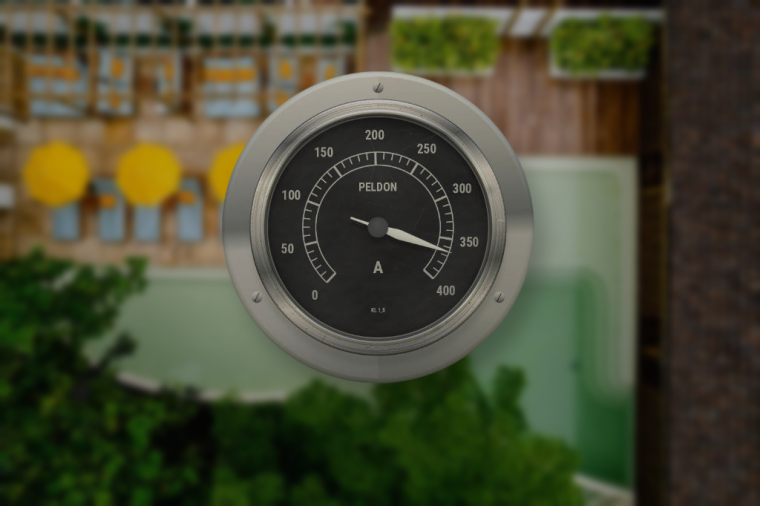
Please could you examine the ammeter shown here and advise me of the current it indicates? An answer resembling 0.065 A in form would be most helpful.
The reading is 365 A
